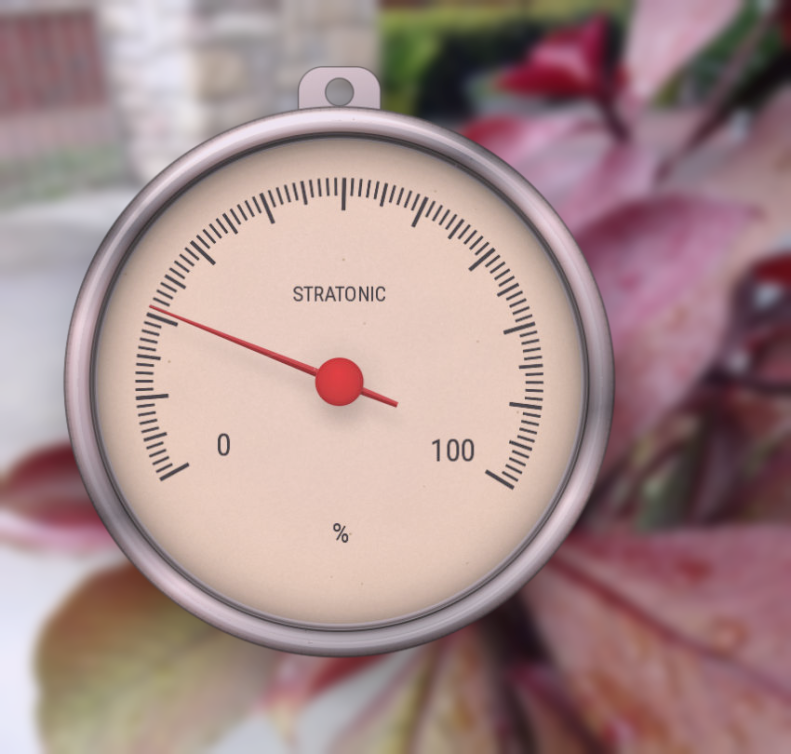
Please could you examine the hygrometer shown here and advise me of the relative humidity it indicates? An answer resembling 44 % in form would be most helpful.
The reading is 21 %
